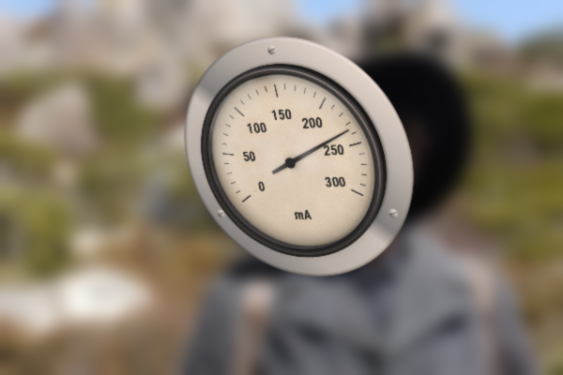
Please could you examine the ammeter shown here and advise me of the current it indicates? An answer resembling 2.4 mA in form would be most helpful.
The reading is 235 mA
